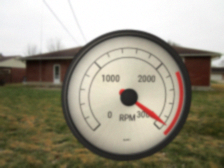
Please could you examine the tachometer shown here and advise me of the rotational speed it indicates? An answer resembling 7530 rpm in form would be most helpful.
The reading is 2900 rpm
